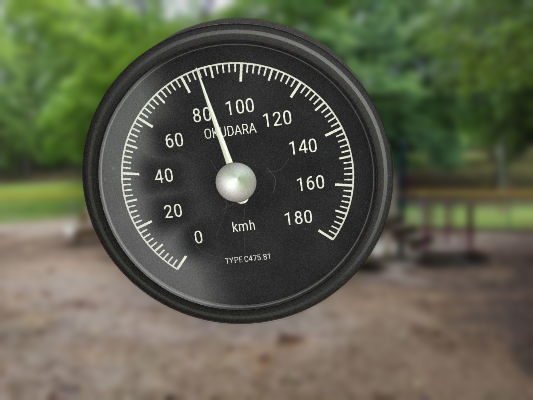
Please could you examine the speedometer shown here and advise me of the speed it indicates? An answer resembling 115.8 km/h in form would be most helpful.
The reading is 86 km/h
